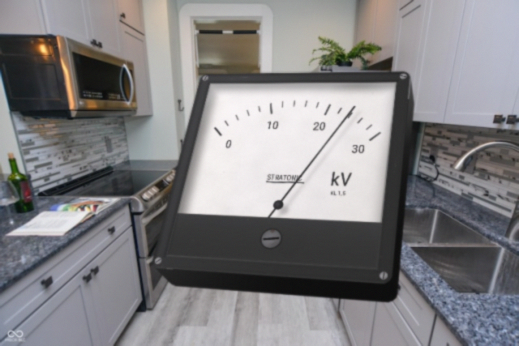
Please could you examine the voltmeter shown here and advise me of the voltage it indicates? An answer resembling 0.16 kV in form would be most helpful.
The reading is 24 kV
